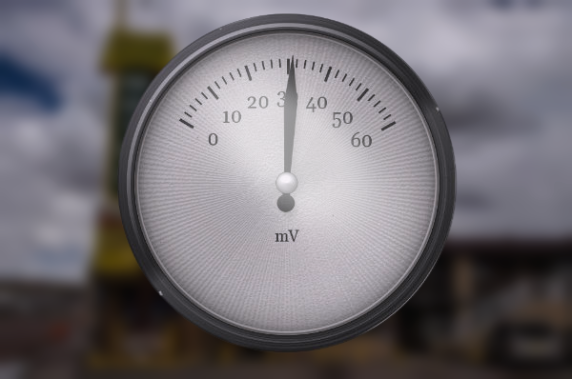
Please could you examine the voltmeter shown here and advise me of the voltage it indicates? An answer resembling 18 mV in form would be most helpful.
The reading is 31 mV
